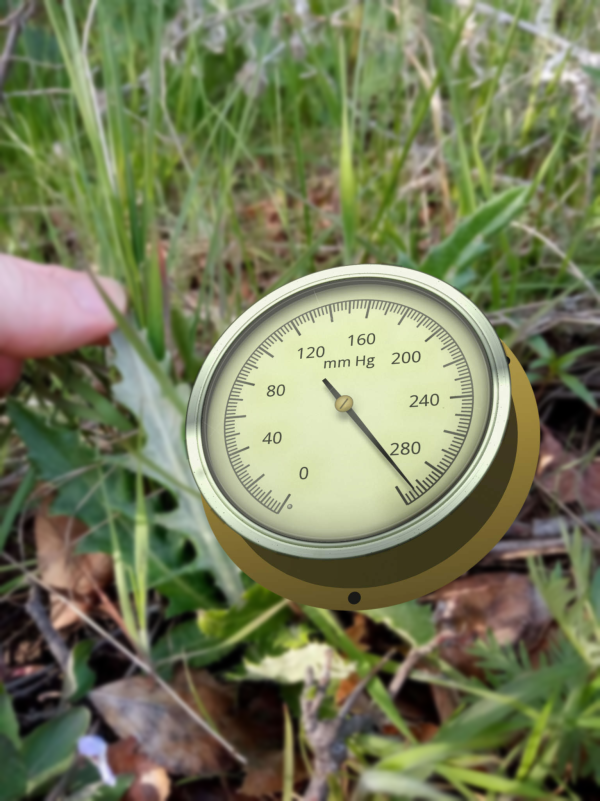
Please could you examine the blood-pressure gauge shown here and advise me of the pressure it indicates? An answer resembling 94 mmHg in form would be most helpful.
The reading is 294 mmHg
